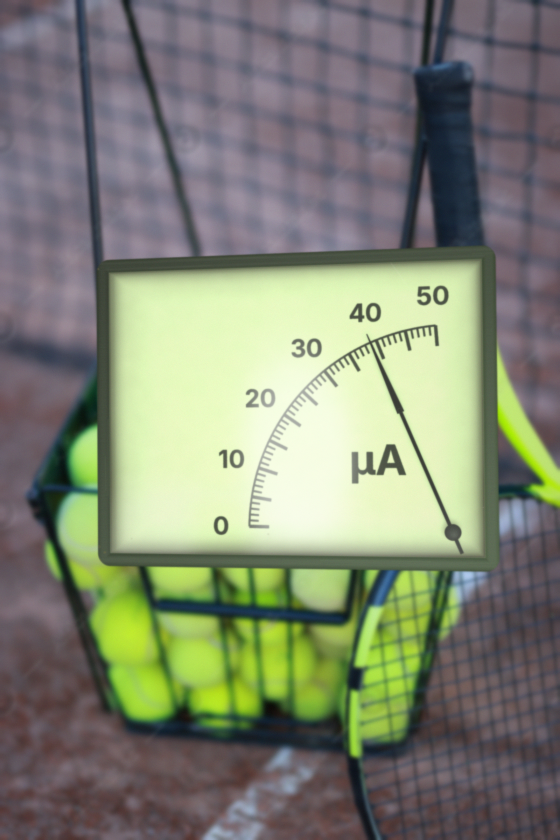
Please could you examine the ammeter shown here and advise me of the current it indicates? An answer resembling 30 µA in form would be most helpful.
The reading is 39 µA
